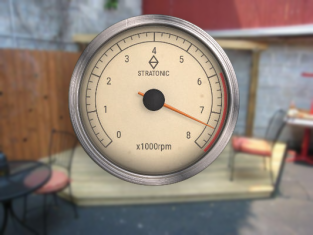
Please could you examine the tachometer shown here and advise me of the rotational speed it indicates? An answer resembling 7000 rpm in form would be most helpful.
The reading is 7400 rpm
